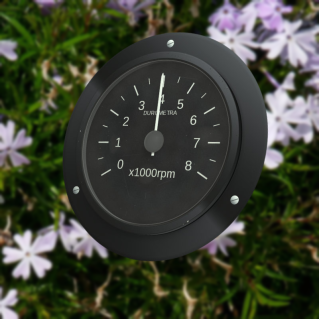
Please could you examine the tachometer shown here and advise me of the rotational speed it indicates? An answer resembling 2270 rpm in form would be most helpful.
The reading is 4000 rpm
